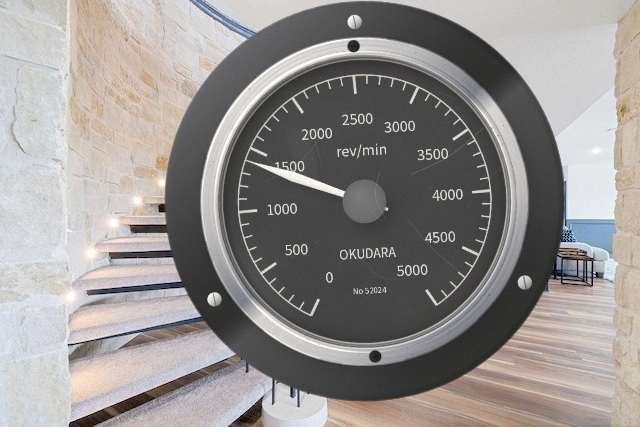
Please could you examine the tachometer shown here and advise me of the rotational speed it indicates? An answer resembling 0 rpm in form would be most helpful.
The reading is 1400 rpm
